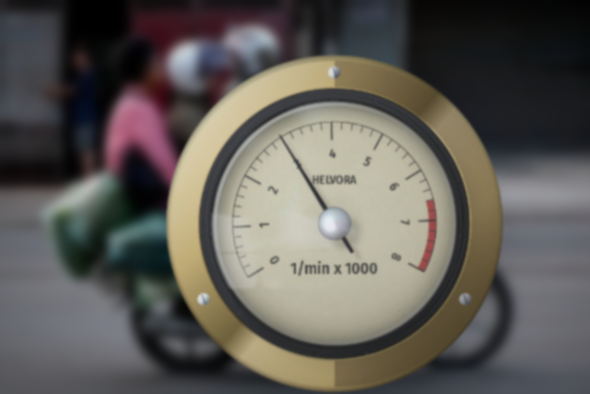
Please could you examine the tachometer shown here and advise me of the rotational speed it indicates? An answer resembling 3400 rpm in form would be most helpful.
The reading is 3000 rpm
